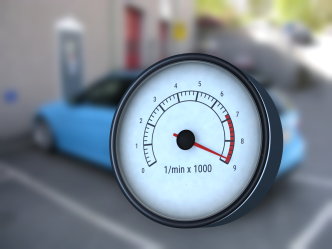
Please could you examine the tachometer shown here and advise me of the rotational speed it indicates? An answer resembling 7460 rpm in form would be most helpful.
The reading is 8800 rpm
